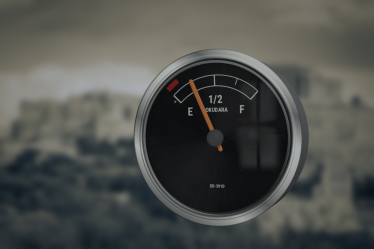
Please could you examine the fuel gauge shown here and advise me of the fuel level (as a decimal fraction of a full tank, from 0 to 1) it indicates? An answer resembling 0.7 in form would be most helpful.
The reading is 0.25
